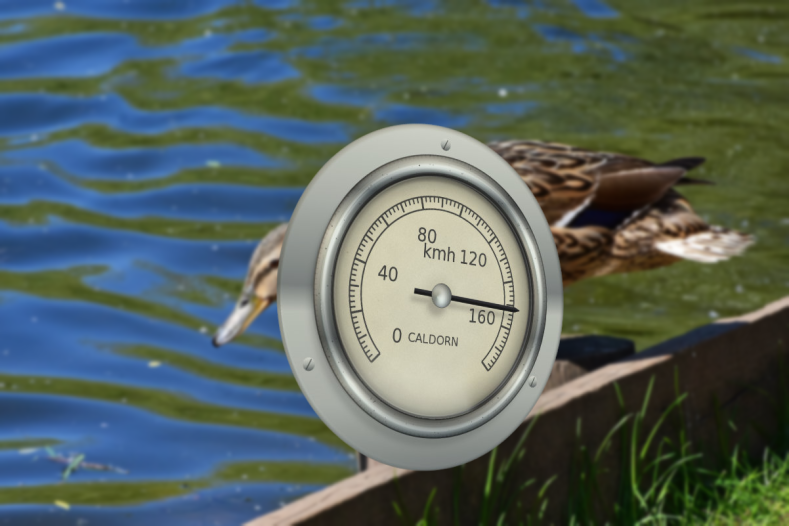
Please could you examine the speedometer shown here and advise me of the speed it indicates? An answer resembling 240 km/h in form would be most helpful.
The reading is 152 km/h
